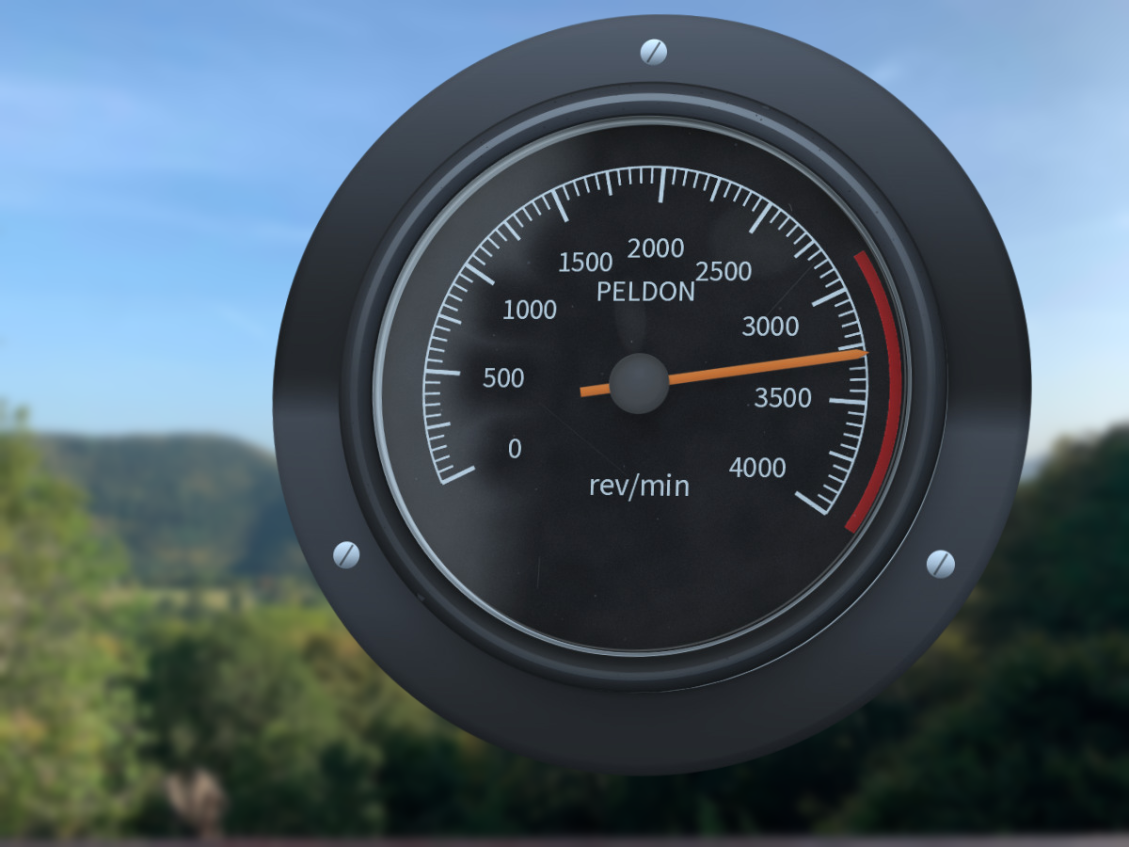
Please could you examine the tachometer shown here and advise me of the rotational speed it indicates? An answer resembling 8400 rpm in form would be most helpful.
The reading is 3300 rpm
